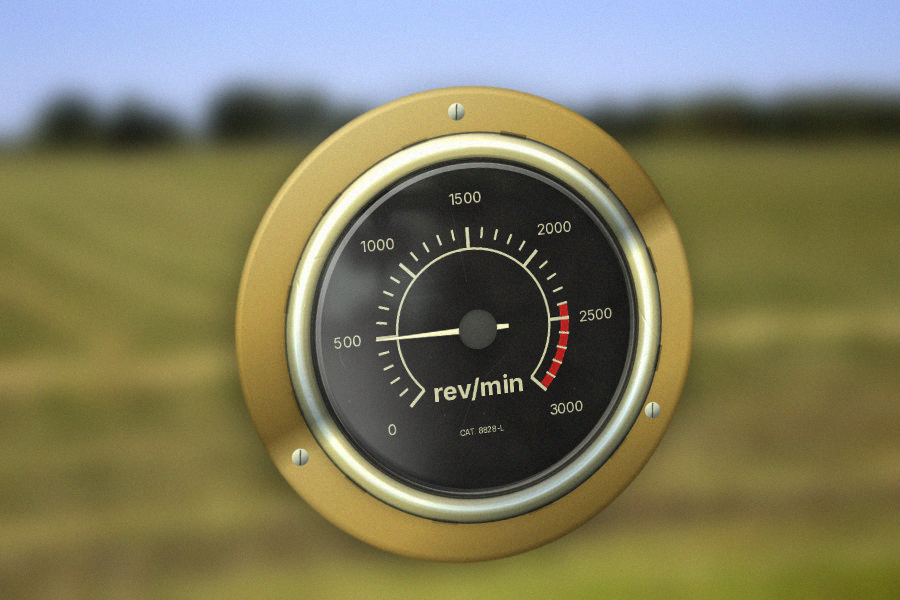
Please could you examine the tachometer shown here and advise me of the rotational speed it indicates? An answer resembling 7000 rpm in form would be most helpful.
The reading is 500 rpm
